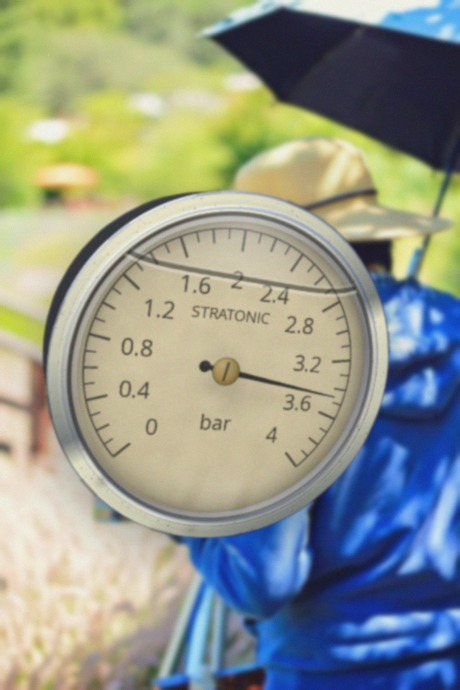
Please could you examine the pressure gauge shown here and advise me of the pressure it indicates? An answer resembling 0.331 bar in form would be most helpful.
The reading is 3.45 bar
